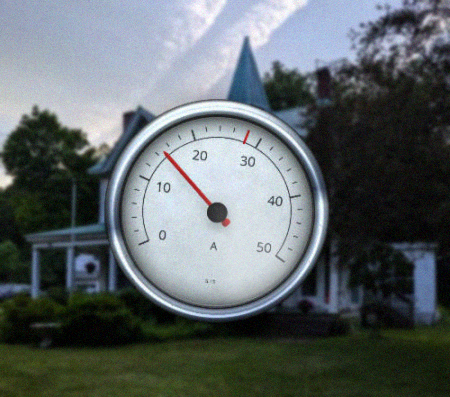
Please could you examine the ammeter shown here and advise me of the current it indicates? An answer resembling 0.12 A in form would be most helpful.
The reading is 15 A
